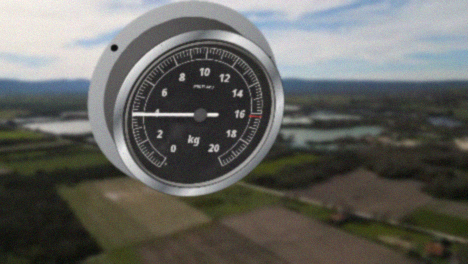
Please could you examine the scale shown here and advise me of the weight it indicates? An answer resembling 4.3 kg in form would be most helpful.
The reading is 4 kg
